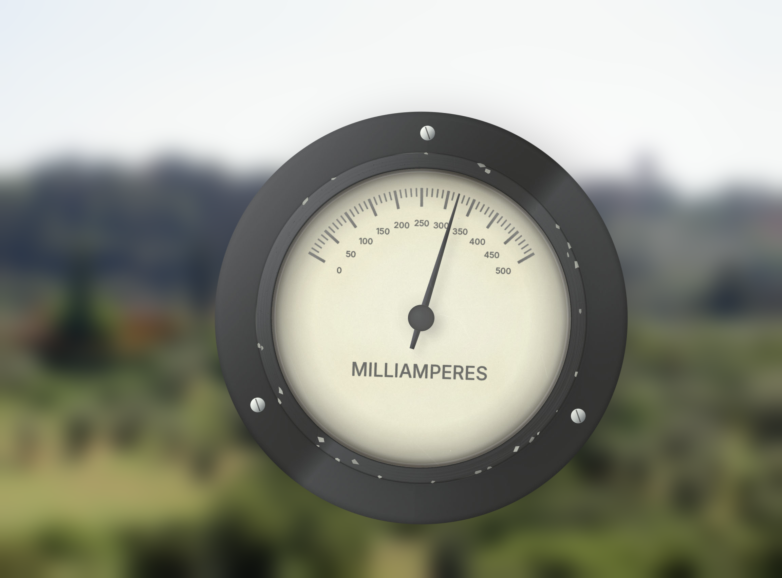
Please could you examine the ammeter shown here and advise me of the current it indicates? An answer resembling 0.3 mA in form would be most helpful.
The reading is 320 mA
